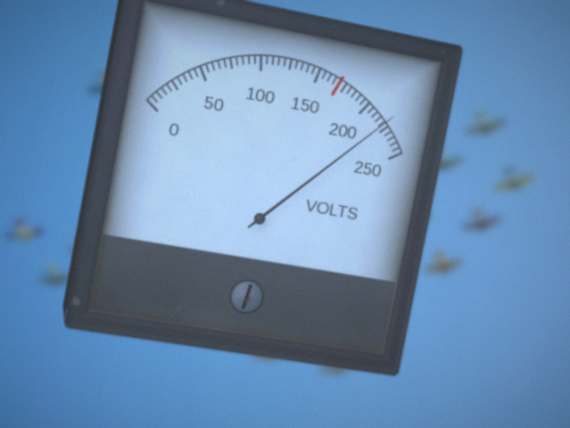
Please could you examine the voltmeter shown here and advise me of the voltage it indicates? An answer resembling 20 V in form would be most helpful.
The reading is 220 V
